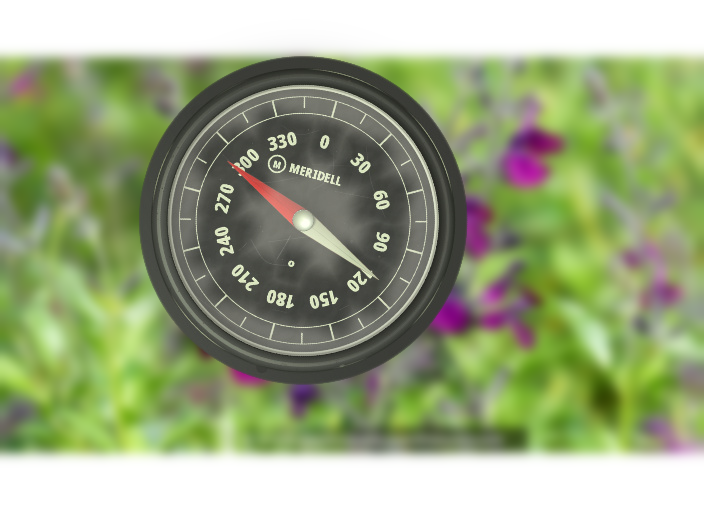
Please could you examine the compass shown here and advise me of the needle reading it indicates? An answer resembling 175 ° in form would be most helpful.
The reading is 292.5 °
